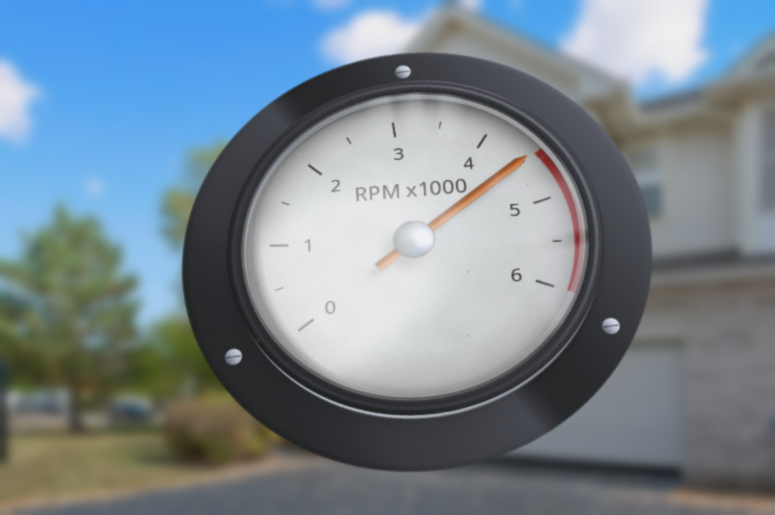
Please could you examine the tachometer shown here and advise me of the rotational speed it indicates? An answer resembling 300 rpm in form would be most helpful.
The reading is 4500 rpm
